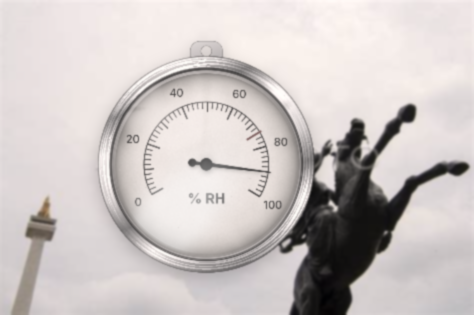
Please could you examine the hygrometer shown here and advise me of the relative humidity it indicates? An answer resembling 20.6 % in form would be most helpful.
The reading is 90 %
